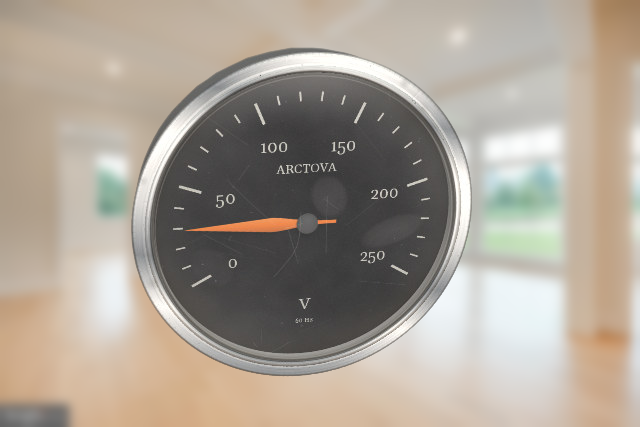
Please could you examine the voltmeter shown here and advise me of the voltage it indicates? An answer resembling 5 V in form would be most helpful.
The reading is 30 V
